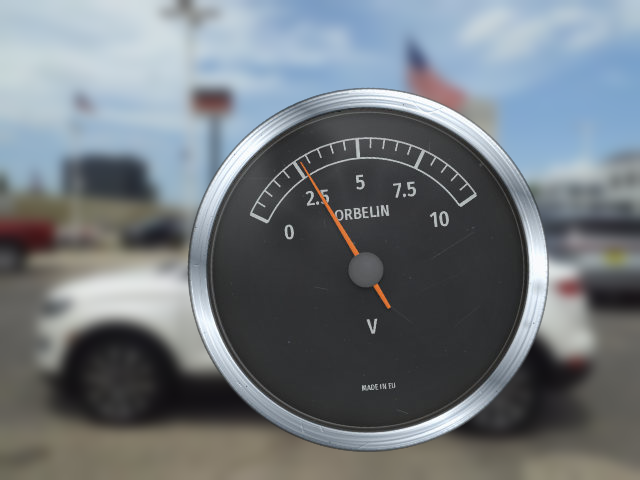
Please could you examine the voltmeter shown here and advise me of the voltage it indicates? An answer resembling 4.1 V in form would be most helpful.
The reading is 2.75 V
